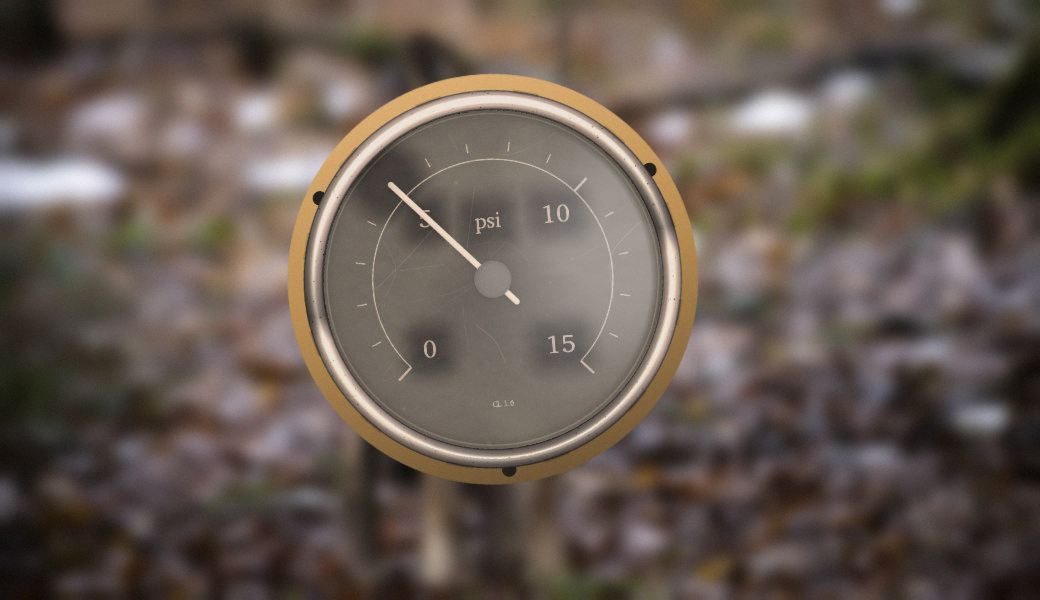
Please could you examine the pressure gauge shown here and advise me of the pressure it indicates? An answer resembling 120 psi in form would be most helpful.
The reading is 5 psi
